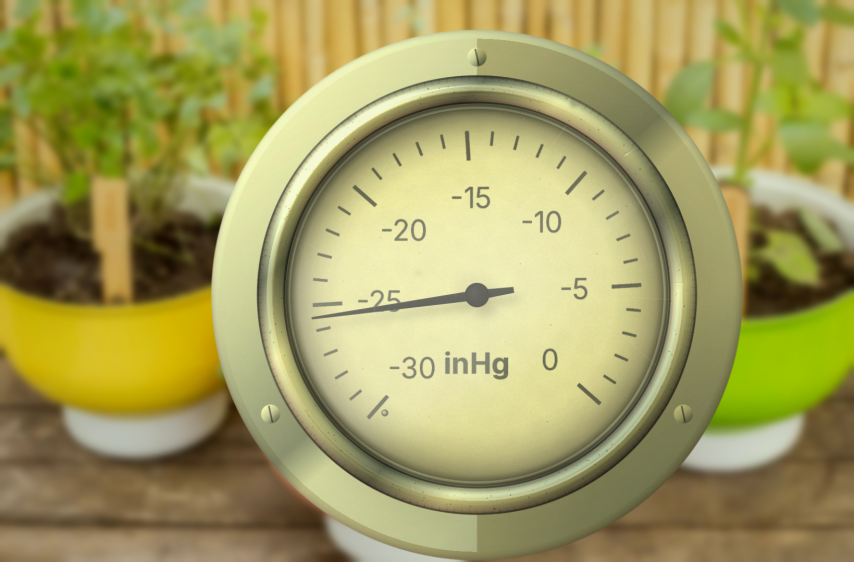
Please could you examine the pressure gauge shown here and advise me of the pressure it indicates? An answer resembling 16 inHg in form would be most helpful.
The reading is -25.5 inHg
